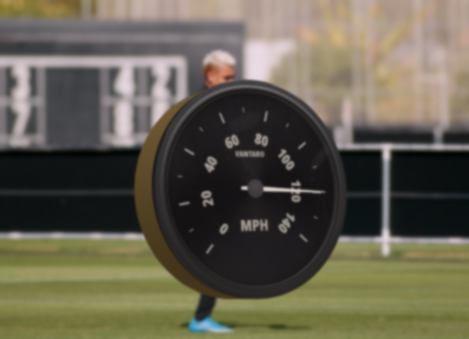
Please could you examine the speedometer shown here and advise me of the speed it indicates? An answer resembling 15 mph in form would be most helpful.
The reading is 120 mph
